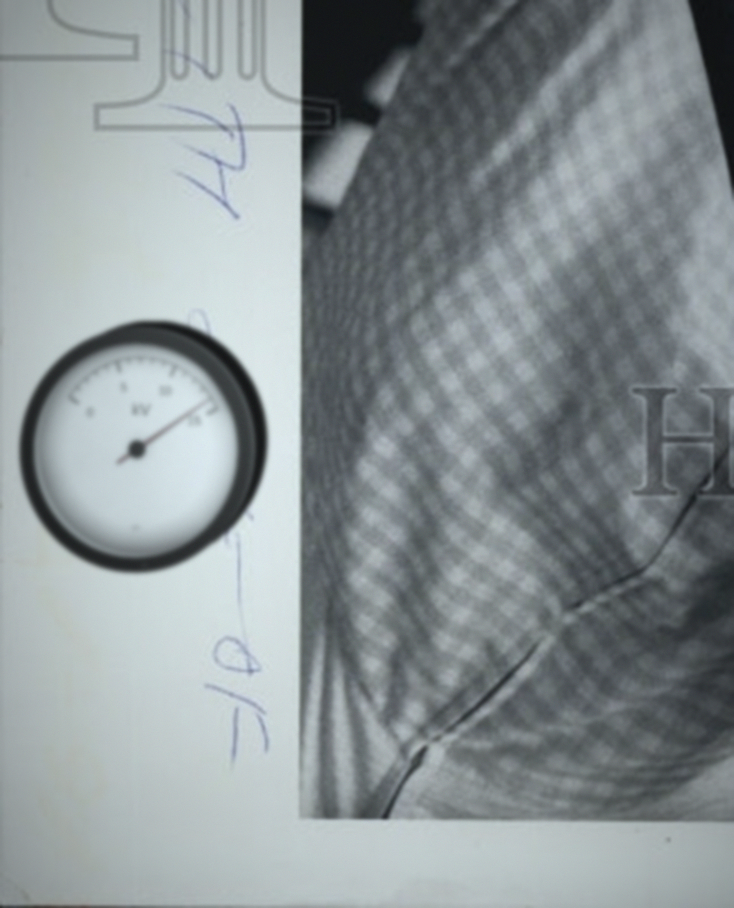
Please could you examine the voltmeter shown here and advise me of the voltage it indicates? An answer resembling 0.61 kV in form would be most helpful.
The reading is 14 kV
